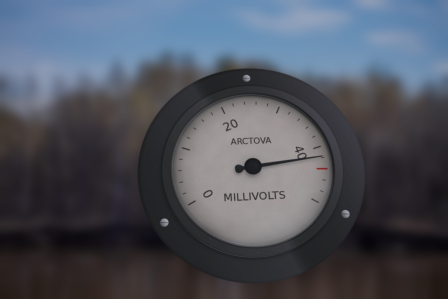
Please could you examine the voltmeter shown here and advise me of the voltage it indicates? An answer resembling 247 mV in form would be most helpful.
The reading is 42 mV
